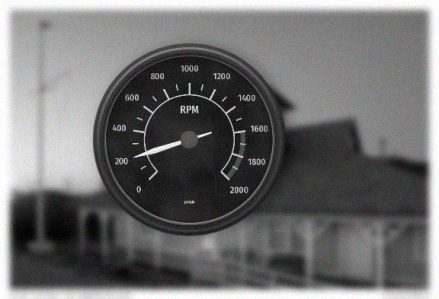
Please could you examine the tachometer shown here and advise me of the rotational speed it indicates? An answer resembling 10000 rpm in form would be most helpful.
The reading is 200 rpm
